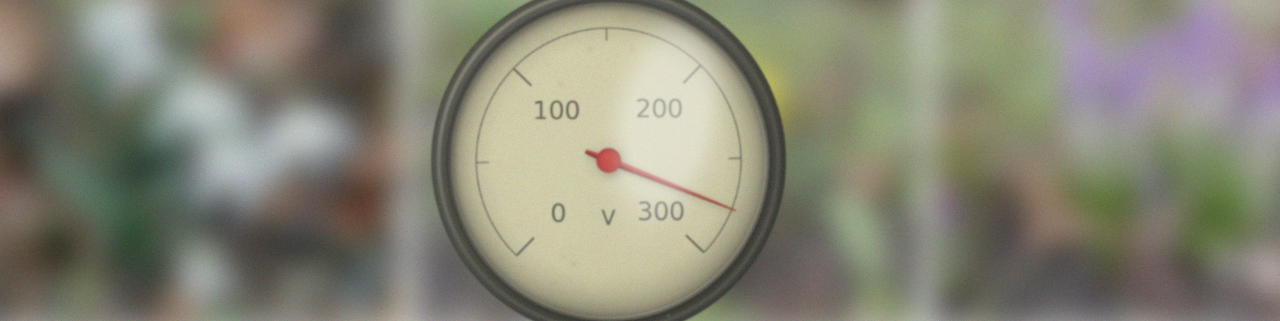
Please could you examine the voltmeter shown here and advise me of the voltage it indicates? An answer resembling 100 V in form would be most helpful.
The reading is 275 V
